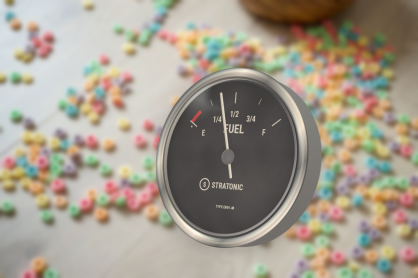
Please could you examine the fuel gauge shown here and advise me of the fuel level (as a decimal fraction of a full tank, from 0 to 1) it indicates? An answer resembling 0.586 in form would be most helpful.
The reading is 0.375
